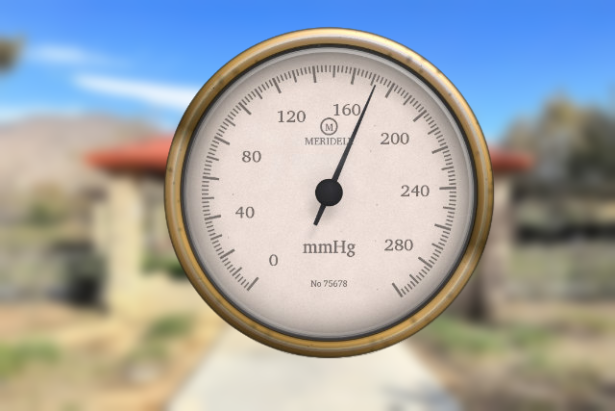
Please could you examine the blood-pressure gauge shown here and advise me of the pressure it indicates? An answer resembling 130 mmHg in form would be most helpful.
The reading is 172 mmHg
